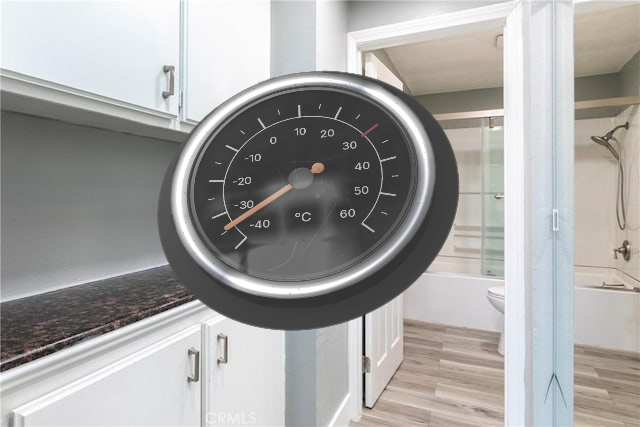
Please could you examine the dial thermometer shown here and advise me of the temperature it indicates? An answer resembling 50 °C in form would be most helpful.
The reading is -35 °C
